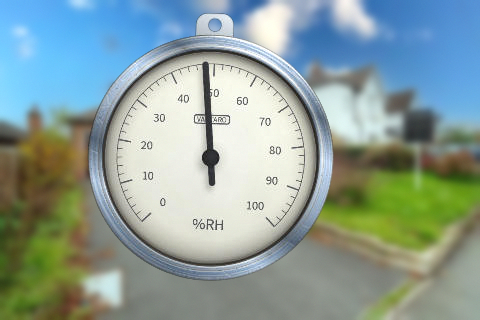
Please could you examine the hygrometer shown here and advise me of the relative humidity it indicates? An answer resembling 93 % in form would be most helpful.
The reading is 48 %
